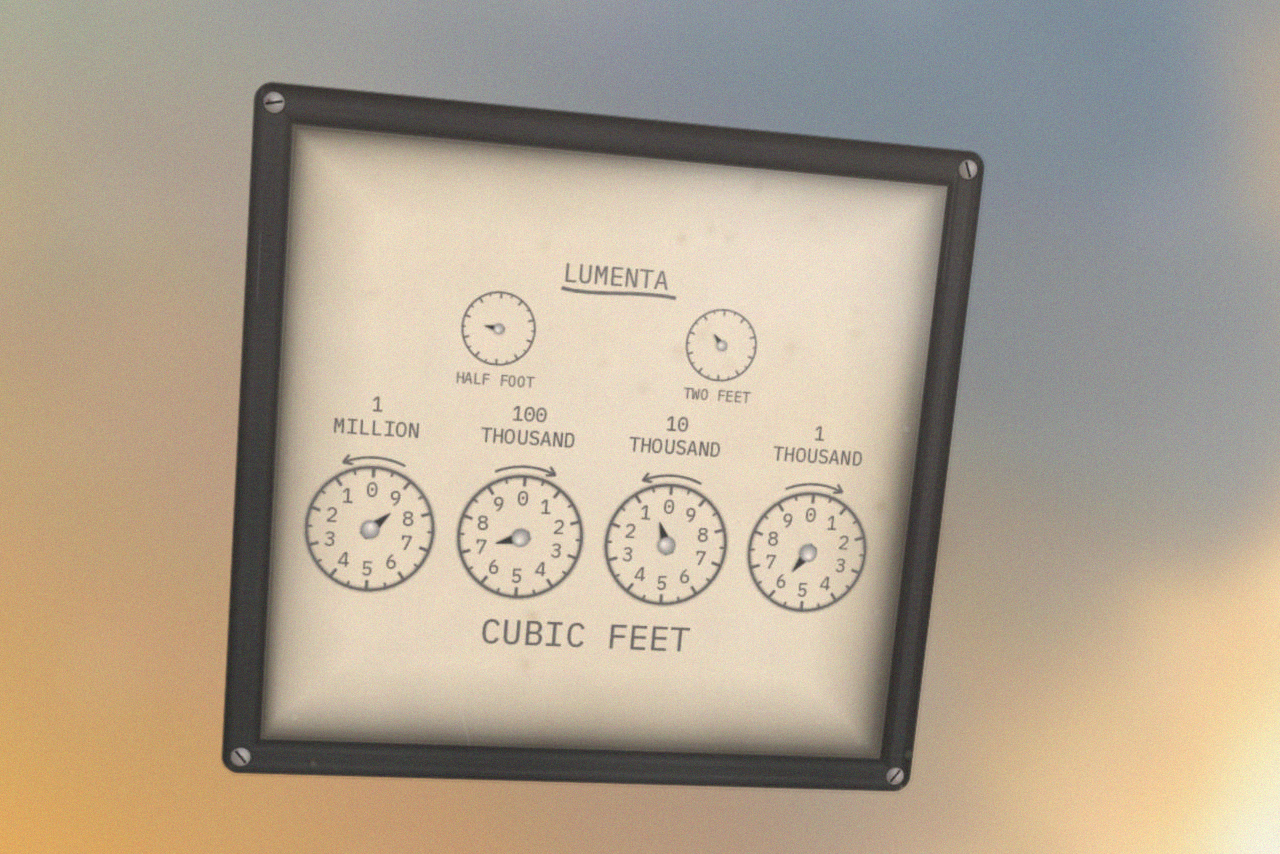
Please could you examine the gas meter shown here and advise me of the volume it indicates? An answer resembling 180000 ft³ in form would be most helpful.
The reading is 870600 ft³
